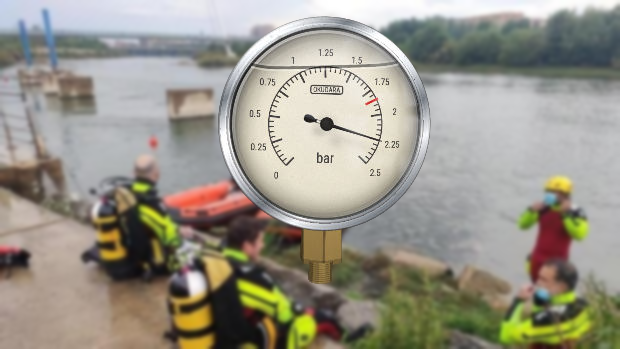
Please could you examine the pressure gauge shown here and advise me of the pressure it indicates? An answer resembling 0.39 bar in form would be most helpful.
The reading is 2.25 bar
